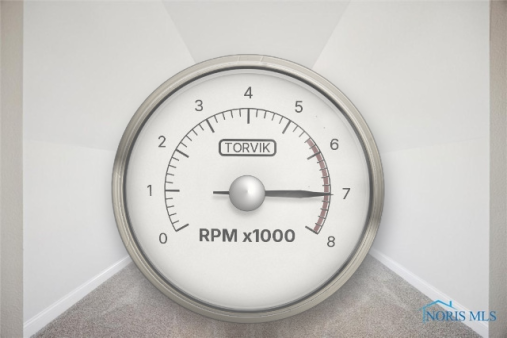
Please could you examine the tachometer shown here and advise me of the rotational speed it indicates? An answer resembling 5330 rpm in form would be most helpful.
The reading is 7000 rpm
